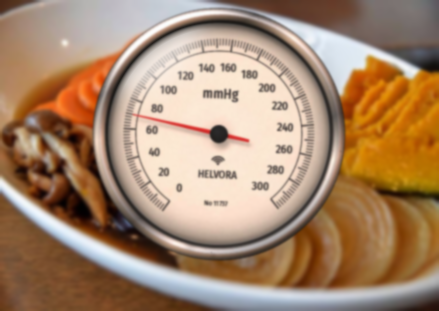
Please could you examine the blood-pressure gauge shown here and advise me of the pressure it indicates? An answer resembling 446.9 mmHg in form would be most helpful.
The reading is 70 mmHg
